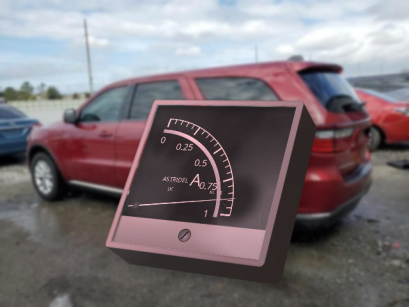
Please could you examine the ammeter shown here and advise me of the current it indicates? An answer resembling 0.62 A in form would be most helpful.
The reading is 0.9 A
